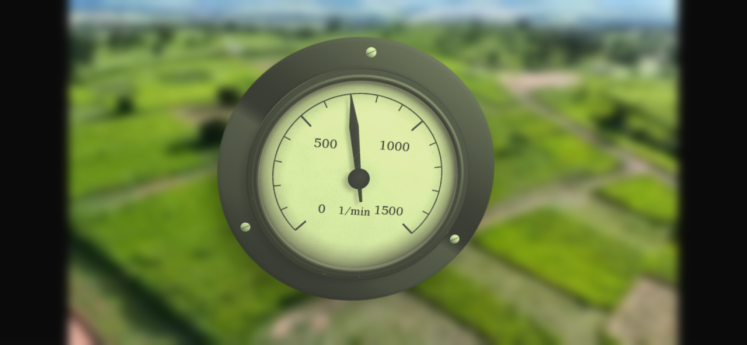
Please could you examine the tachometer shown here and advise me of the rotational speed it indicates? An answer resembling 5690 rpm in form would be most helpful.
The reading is 700 rpm
